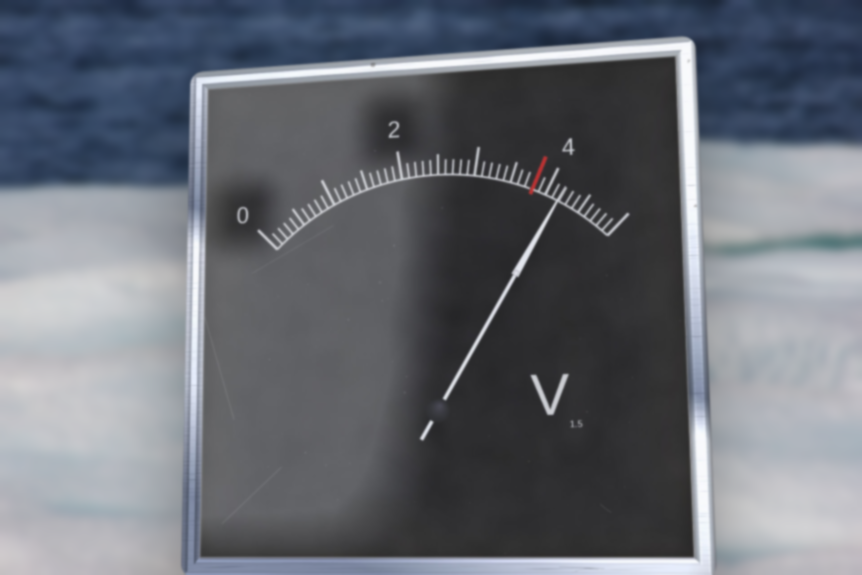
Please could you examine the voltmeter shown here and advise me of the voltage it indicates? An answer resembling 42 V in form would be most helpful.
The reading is 4.2 V
